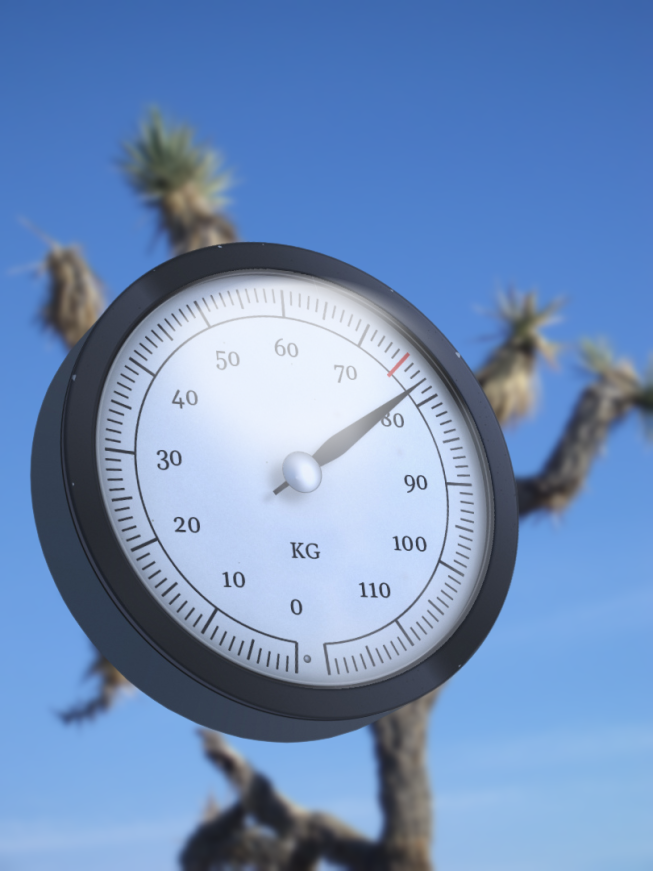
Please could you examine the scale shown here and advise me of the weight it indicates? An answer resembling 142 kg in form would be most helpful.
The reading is 78 kg
